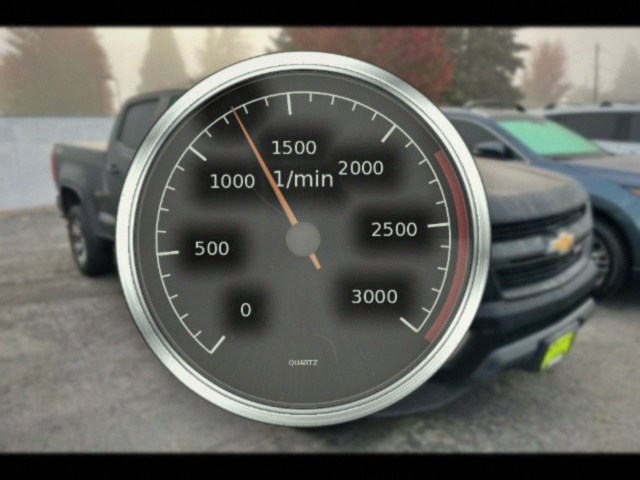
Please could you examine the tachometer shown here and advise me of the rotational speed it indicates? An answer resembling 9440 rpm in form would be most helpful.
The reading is 1250 rpm
